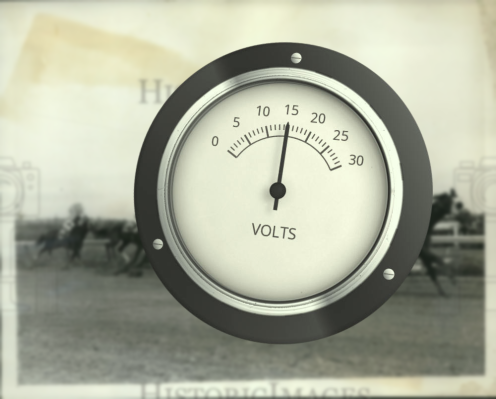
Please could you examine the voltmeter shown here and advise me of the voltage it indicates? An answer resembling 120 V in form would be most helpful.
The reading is 15 V
